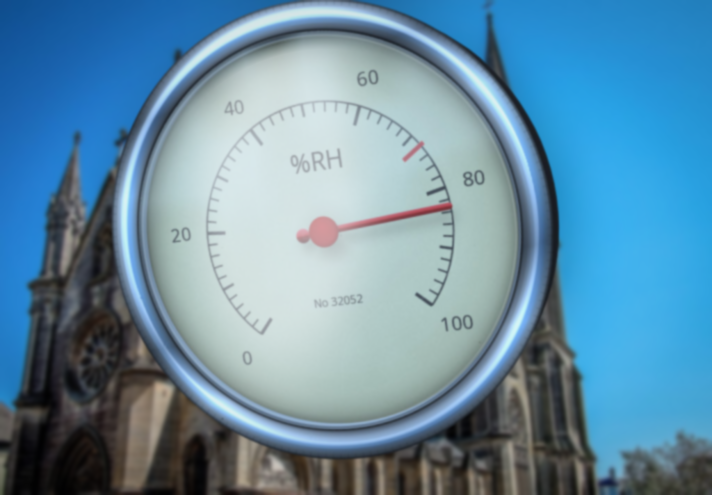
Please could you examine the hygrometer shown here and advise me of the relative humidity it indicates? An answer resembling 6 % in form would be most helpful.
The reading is 83 %
